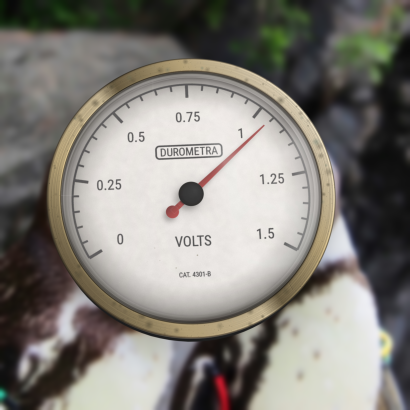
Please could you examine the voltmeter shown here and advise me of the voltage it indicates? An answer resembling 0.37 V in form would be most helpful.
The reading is 1.05 V
